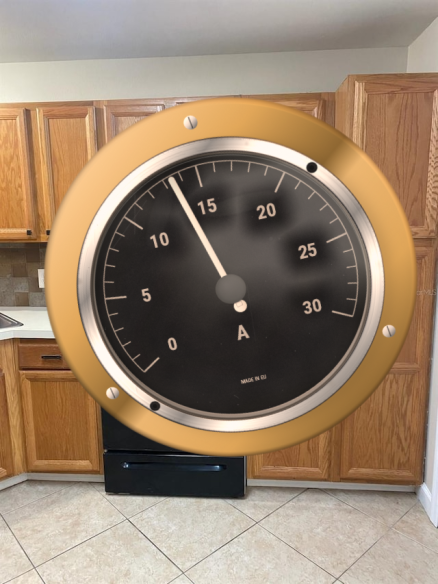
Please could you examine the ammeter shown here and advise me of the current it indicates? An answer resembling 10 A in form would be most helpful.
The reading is 13.5 A
